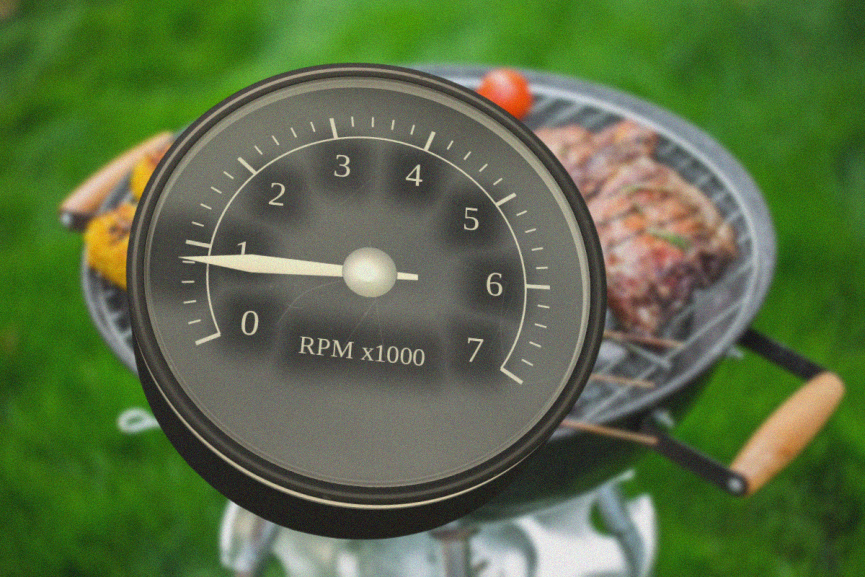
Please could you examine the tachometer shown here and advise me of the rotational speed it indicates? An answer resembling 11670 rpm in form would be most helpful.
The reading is 800 rpm
